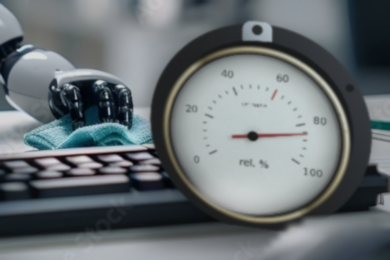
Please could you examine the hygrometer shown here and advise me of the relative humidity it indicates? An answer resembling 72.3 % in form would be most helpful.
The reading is 84 %
